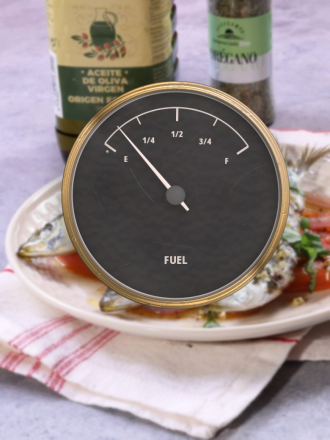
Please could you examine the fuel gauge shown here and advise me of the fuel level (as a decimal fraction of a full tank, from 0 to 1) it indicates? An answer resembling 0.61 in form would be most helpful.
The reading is 0.125
